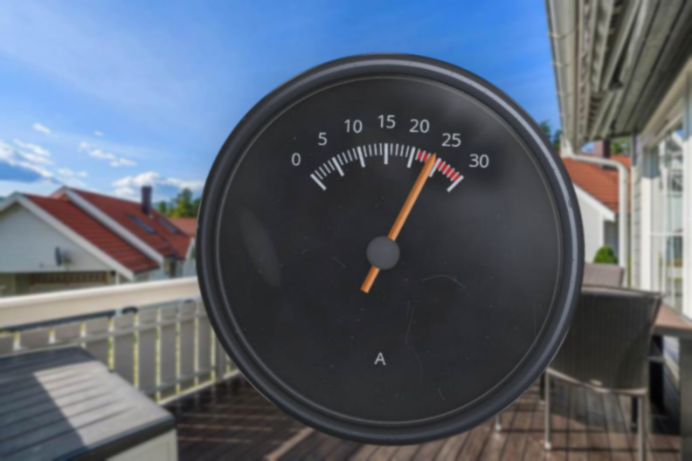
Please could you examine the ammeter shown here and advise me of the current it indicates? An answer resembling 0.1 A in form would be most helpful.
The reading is 24 A
